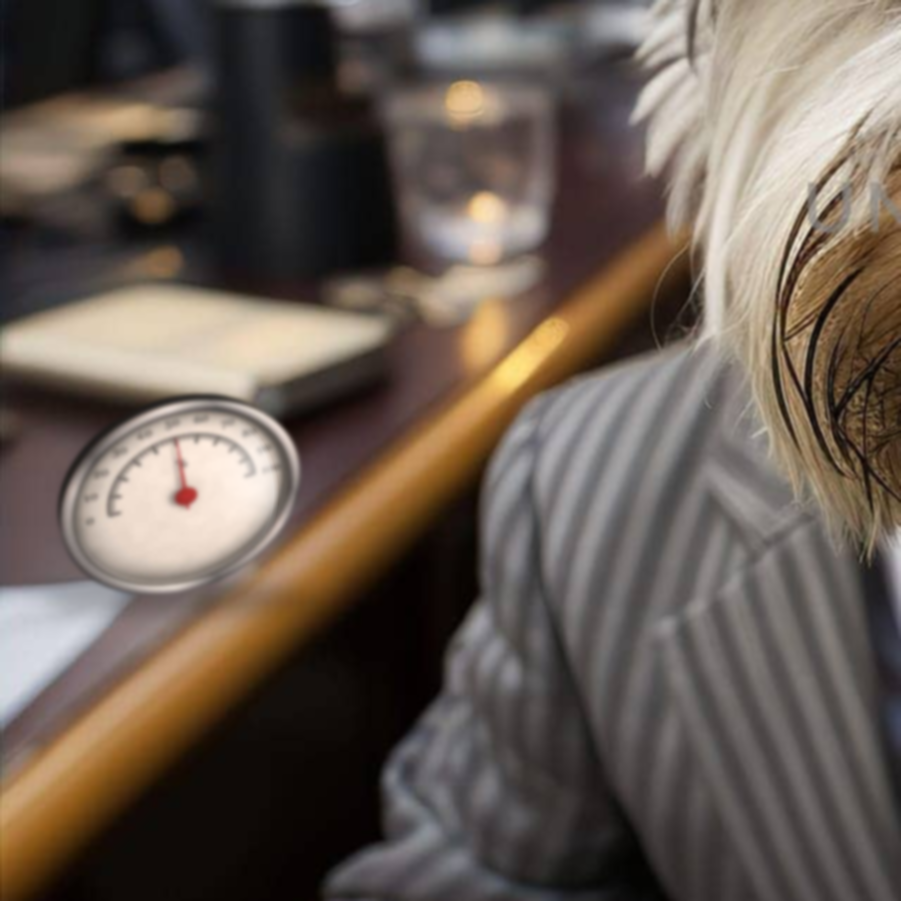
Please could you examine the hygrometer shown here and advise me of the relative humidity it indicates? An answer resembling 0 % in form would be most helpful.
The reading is 50 %
